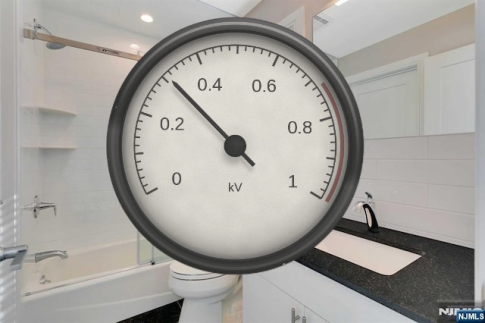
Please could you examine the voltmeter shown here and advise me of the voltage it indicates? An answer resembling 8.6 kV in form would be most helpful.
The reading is 0.31 kV
